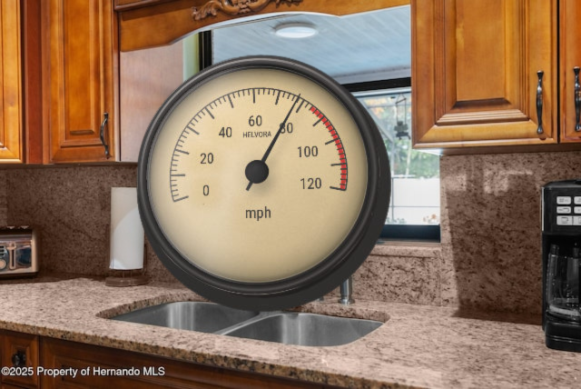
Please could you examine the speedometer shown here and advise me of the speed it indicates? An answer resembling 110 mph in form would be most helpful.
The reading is 78 mph
